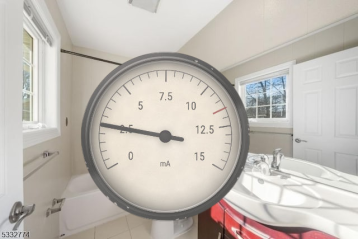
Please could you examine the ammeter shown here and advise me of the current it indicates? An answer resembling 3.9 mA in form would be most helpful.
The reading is 2.5 mA
